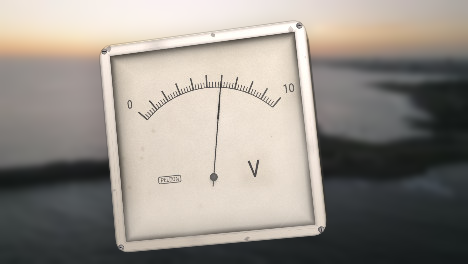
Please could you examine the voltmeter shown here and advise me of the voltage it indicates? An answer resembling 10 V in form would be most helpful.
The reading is 6 V
